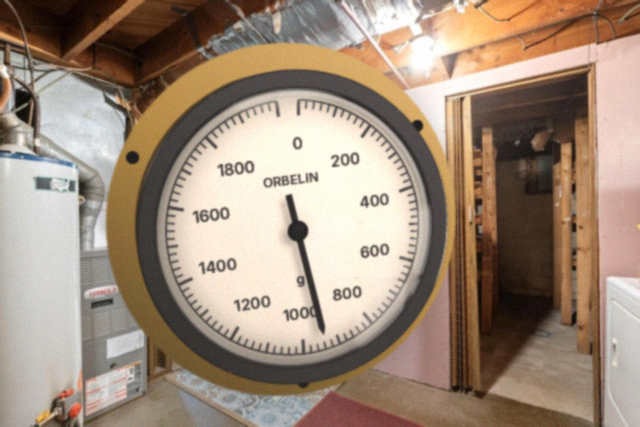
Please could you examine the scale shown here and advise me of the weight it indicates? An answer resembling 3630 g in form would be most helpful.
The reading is 940 g
